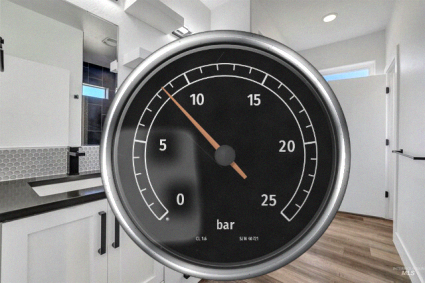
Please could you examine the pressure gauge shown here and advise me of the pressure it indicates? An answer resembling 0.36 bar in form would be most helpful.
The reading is 8.5 bar
